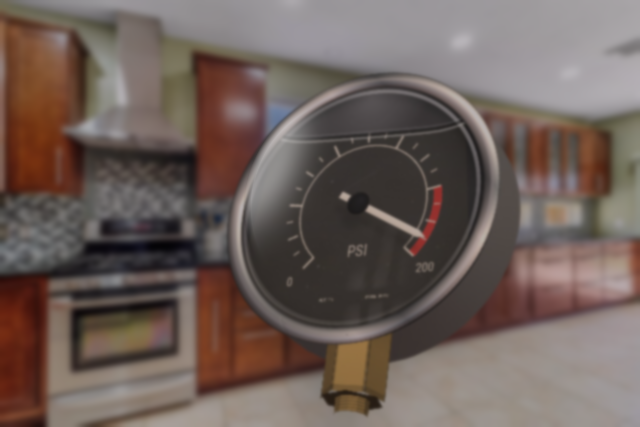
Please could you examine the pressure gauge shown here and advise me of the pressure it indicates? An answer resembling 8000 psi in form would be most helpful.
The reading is 190 psi
